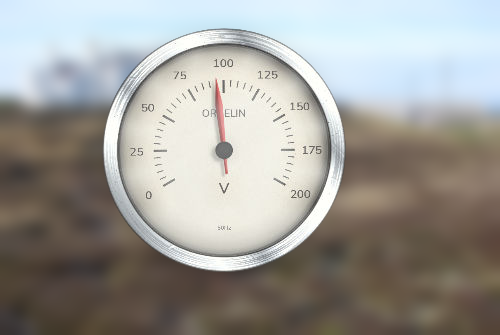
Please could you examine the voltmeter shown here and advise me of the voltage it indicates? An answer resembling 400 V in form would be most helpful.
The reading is 95 V
